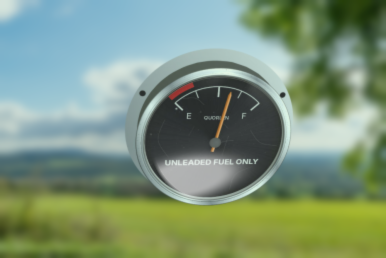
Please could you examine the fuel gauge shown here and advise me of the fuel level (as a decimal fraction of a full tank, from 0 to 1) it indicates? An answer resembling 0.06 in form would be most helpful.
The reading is 0.625
